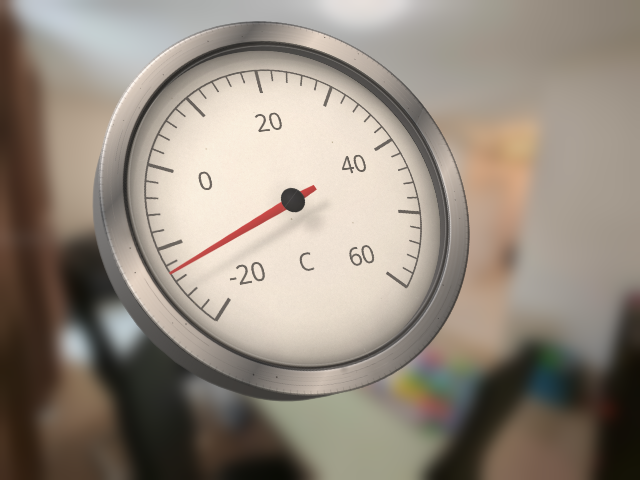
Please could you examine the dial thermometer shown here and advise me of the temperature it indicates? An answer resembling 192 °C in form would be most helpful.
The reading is -13 °C
